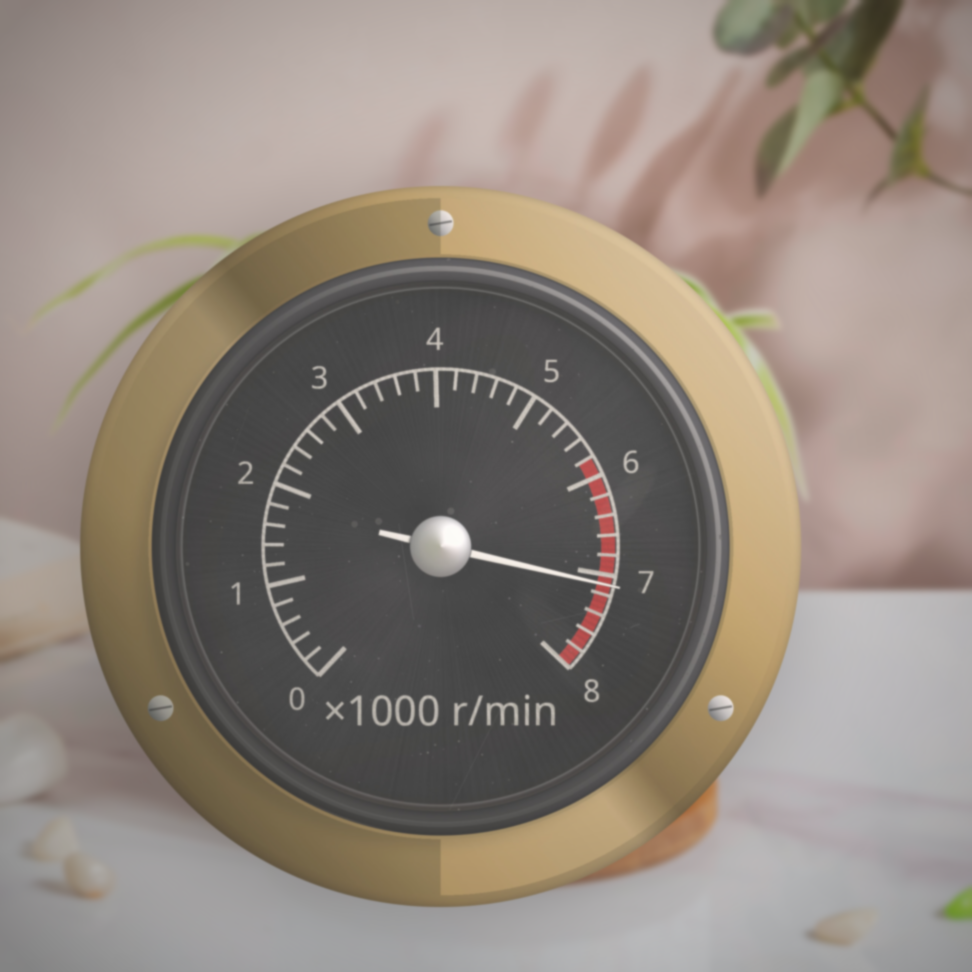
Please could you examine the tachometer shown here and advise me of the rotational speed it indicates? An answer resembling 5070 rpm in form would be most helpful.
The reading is 7100 rpm
